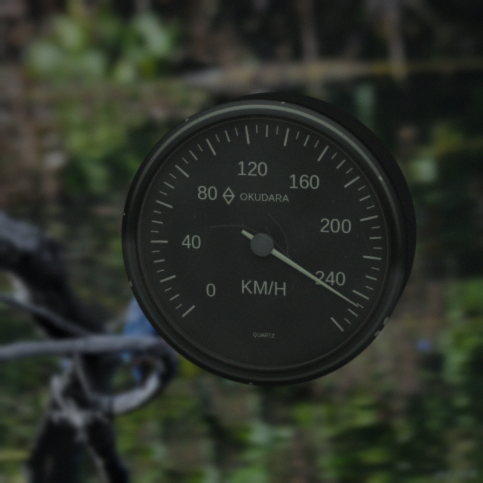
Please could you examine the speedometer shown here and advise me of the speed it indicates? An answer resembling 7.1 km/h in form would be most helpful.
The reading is 245 km/h
